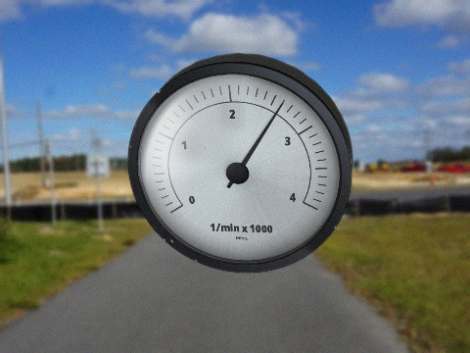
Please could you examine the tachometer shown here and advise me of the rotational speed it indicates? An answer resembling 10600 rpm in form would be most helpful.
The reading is 2600 rpm
